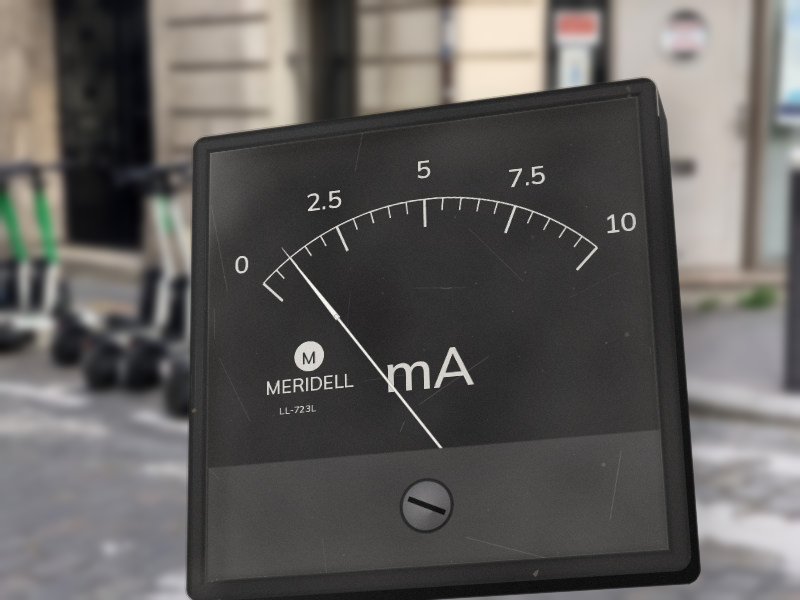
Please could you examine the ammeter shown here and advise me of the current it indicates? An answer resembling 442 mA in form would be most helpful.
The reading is 1 mA
